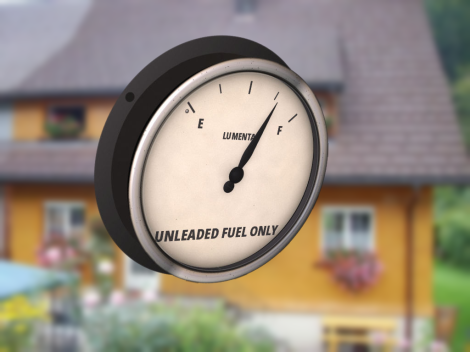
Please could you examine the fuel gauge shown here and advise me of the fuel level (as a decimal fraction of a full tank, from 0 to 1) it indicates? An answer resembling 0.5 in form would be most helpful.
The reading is 0.75
